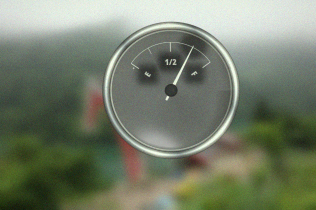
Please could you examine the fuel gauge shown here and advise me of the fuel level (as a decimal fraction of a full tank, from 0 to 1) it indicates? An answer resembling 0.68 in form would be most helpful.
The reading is 0.75
